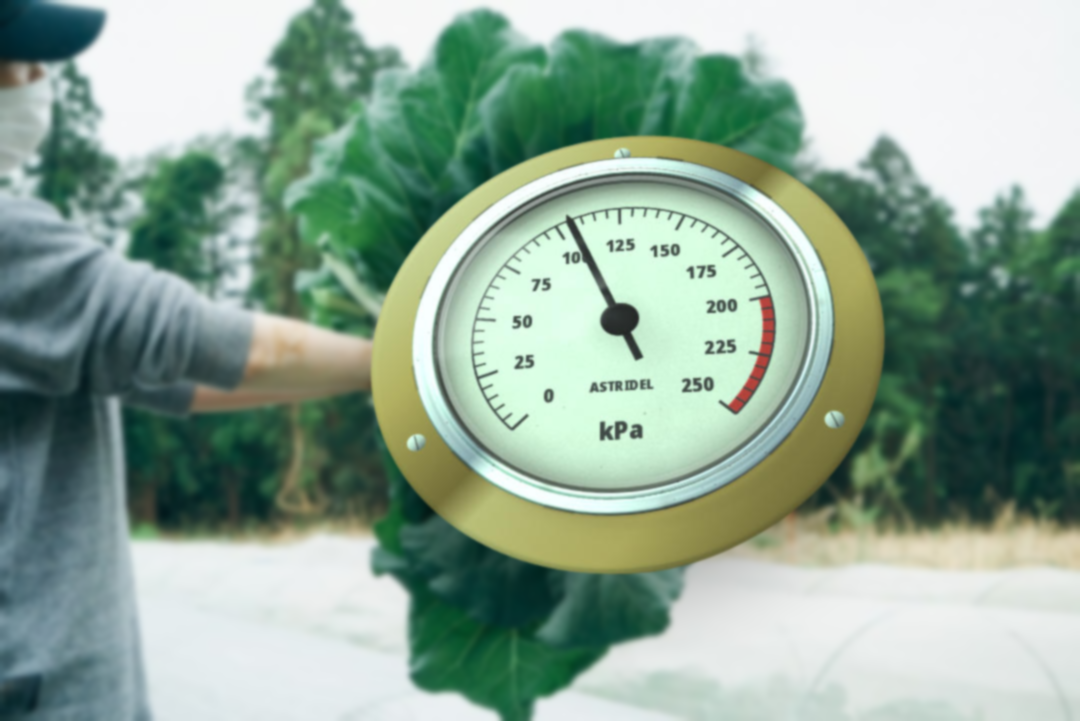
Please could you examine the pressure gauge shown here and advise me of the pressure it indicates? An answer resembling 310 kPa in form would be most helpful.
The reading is 105 kPa
